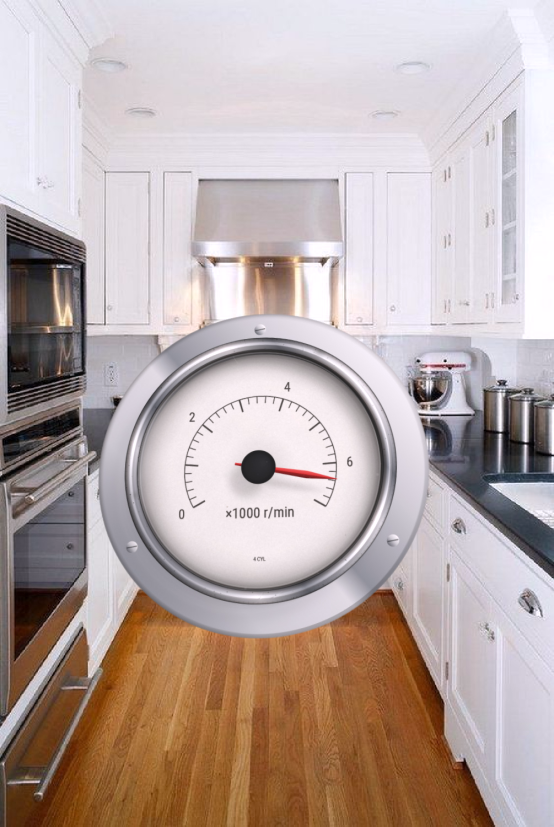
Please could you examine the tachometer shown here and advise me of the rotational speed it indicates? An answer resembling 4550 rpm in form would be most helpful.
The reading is 6400 rpm
